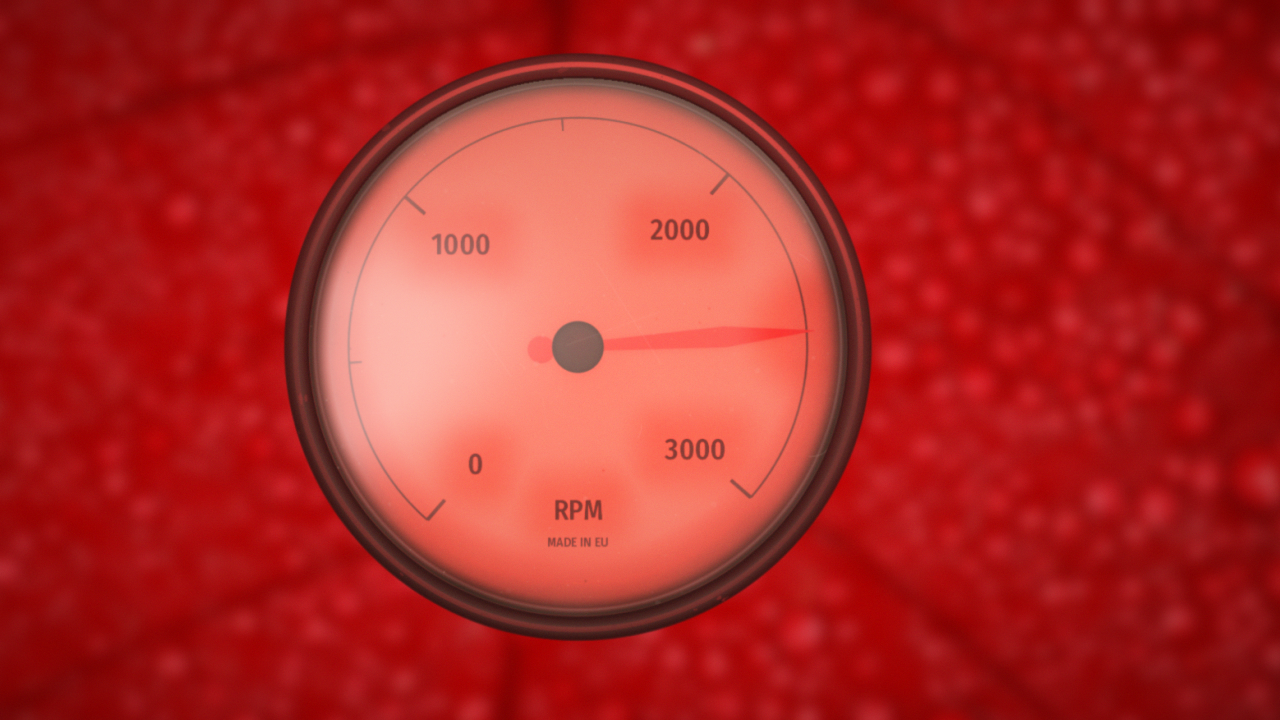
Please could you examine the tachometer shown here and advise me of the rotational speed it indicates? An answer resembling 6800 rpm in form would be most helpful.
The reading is 2500 rpm
